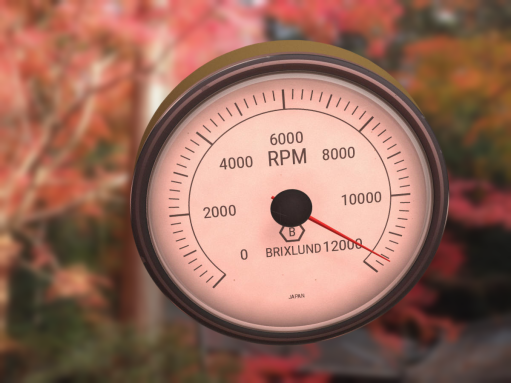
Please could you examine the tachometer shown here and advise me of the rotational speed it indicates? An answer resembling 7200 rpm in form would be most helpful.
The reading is 11600 rpm
